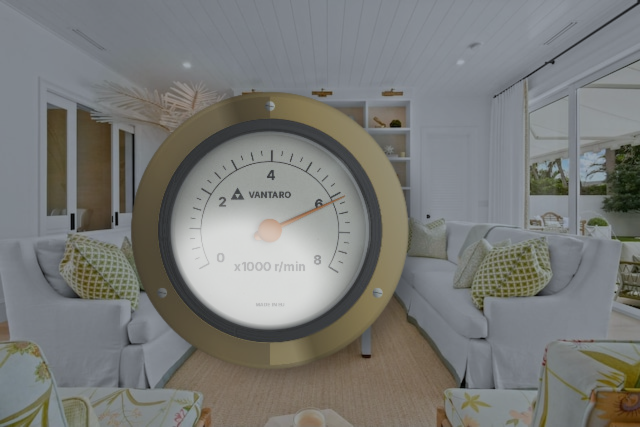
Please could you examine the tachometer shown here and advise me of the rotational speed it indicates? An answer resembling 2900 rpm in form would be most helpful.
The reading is 6125 rpm
